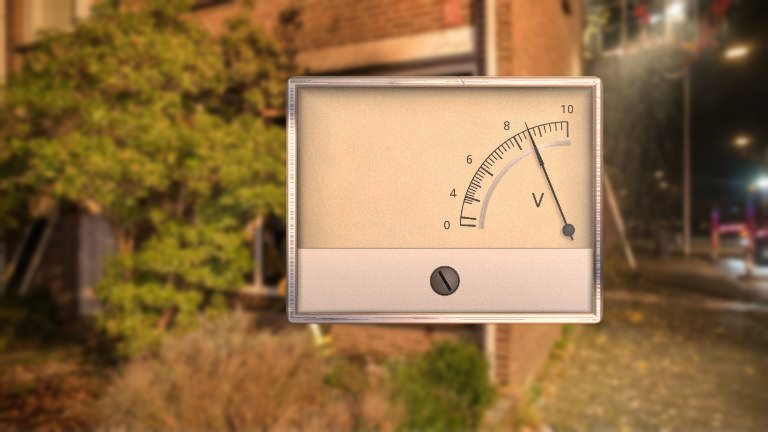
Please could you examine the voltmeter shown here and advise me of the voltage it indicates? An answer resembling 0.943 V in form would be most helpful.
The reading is 8.6 V
